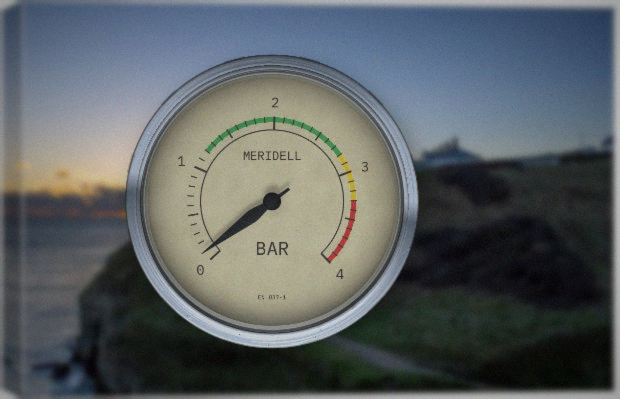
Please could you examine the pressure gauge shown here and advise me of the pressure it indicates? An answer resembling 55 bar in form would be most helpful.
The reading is 0.1 bar
